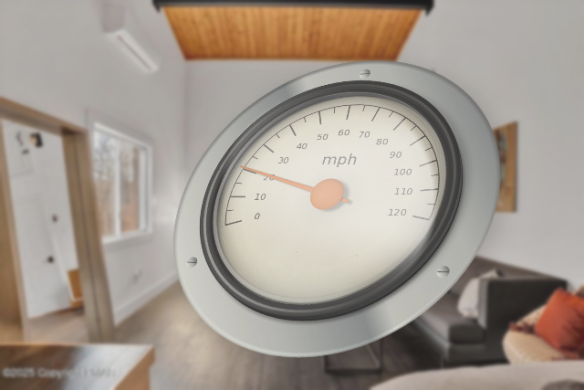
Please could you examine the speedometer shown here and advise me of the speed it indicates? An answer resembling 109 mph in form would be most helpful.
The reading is 20 mph
